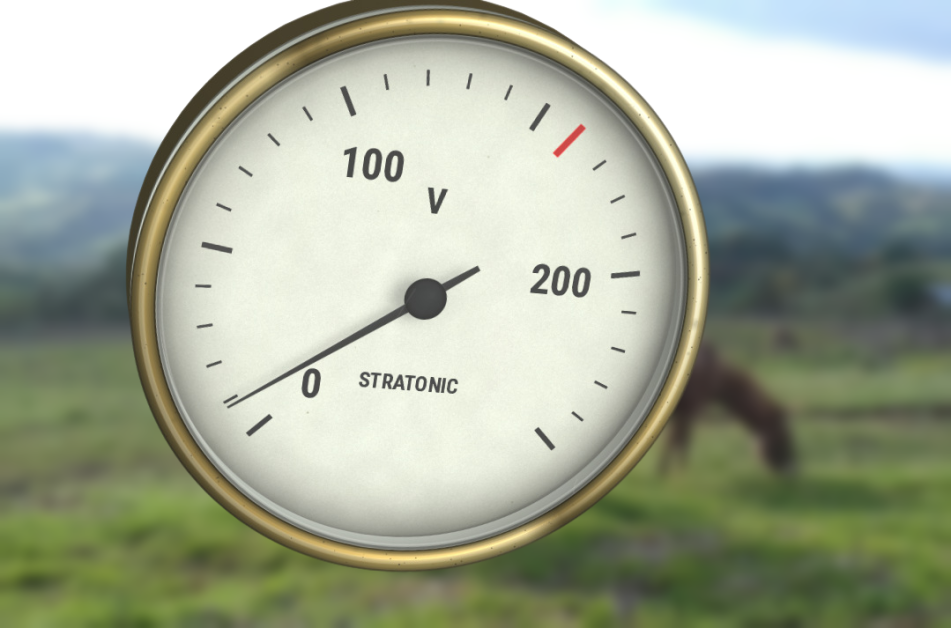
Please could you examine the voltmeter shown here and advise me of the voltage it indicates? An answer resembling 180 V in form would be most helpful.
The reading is 10 V
